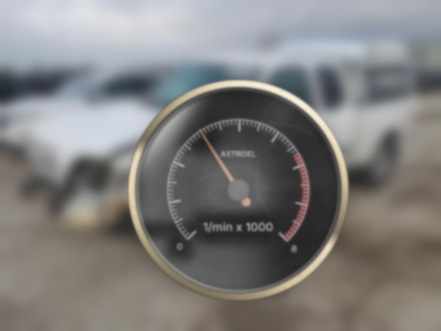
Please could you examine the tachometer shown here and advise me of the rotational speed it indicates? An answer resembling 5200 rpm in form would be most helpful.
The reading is 3000 rpm
